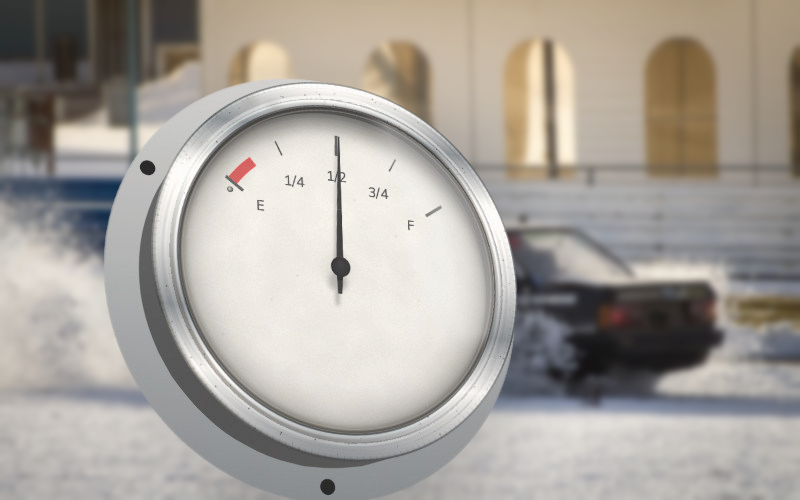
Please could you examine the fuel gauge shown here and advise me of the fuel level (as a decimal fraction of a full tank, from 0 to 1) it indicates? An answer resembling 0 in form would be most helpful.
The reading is 0.5
